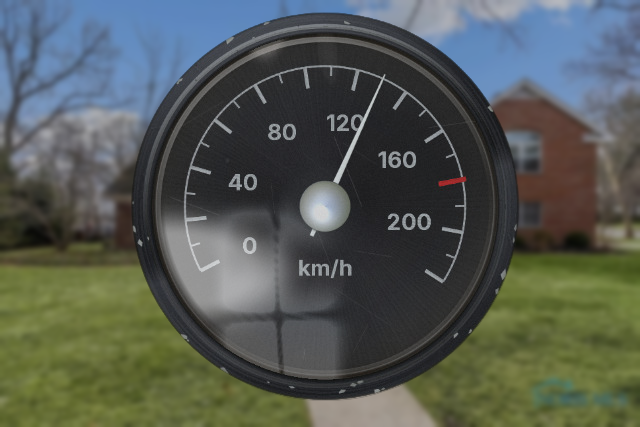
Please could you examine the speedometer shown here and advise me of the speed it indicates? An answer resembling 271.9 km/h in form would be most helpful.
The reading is 130 km/h
